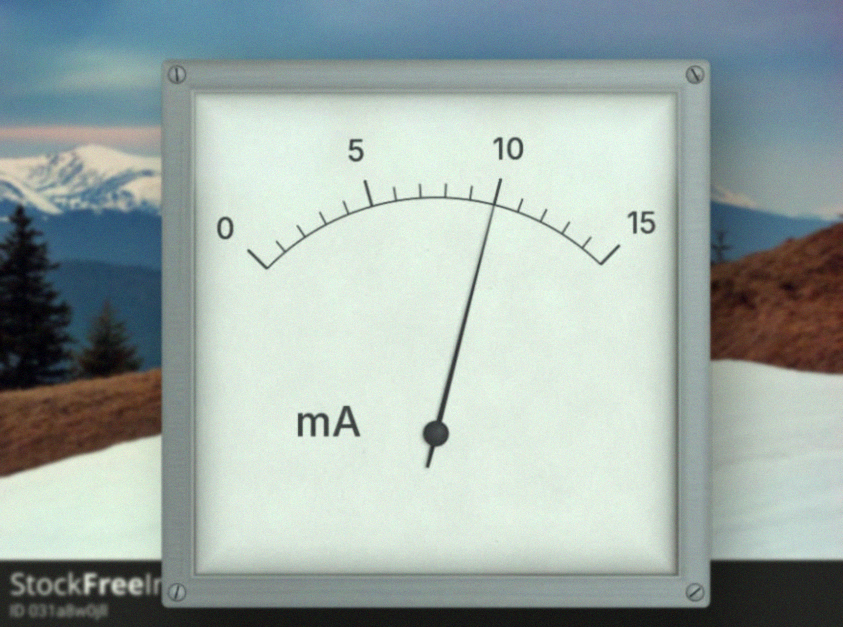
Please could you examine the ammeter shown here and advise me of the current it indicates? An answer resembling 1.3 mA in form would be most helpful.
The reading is 10 mA
